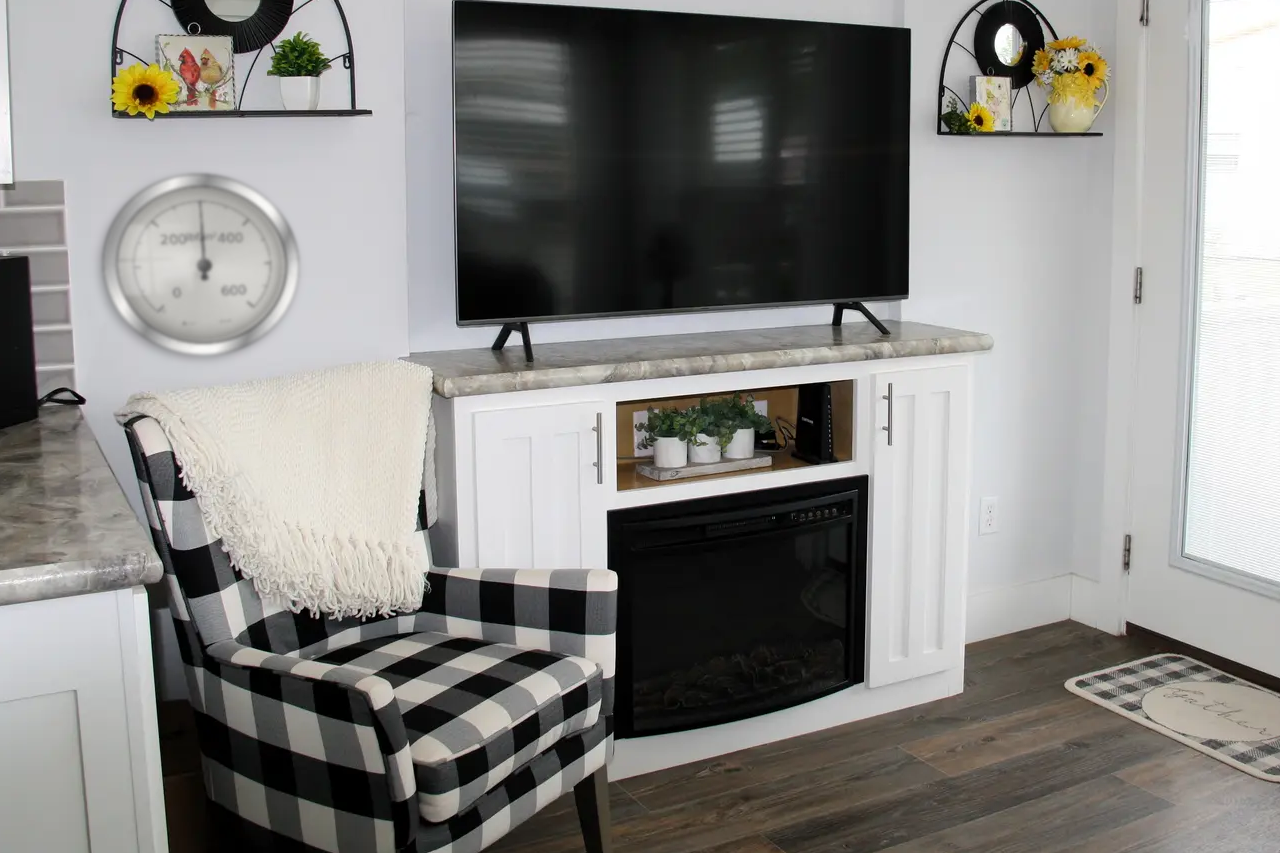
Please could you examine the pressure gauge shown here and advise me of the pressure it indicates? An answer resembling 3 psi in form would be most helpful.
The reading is 300 psi
